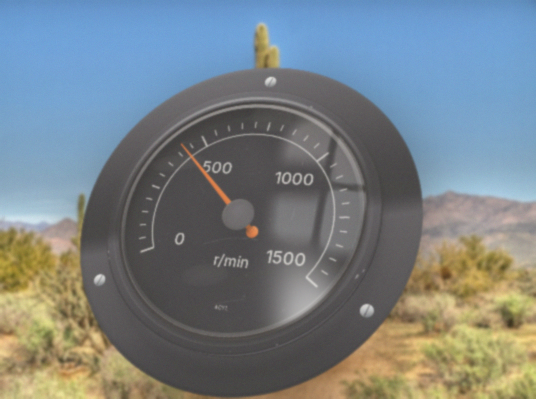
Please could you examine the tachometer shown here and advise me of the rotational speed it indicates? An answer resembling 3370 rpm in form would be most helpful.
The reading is 425 rpm
